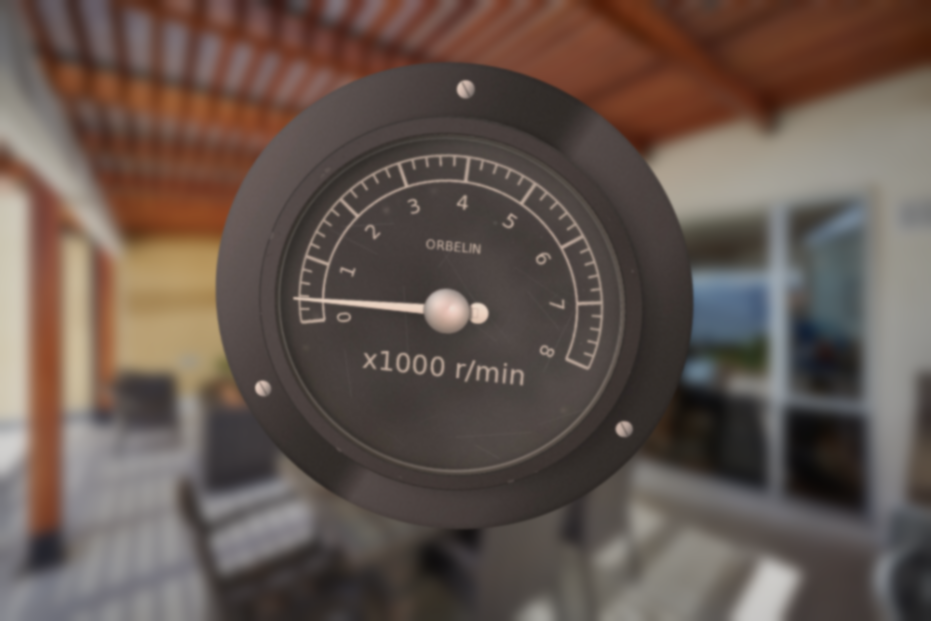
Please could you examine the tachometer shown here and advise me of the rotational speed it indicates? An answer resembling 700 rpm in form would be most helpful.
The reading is 400 rpm
